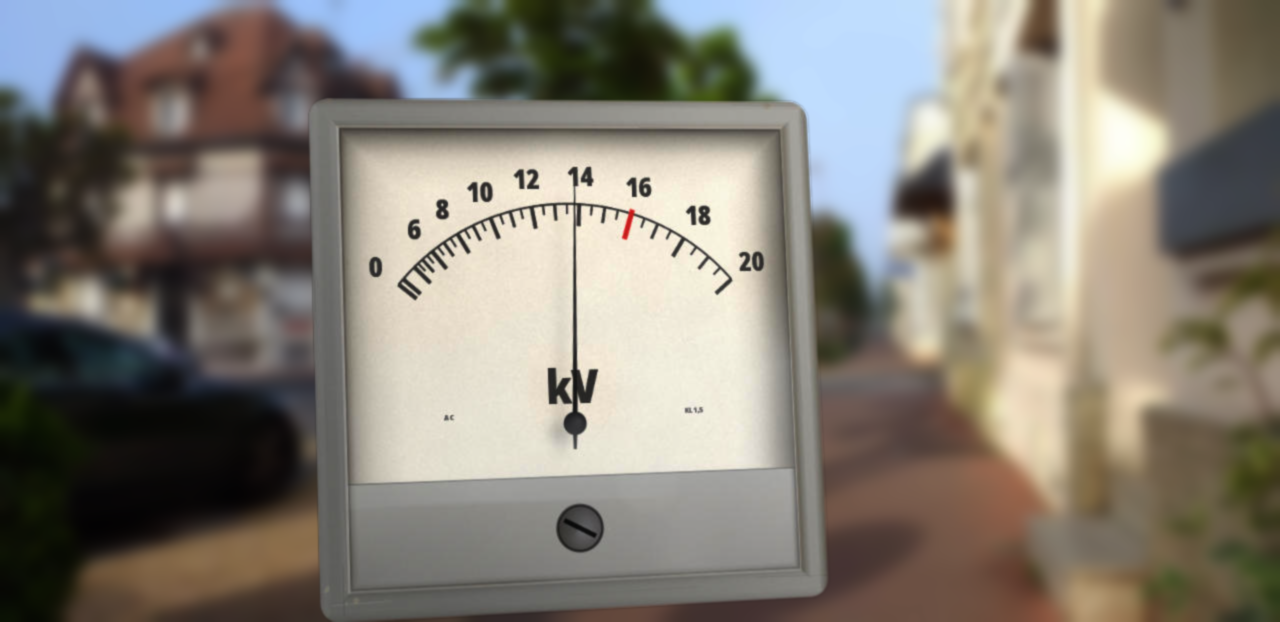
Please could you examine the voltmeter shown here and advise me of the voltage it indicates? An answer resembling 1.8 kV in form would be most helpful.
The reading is 13.75 kV
